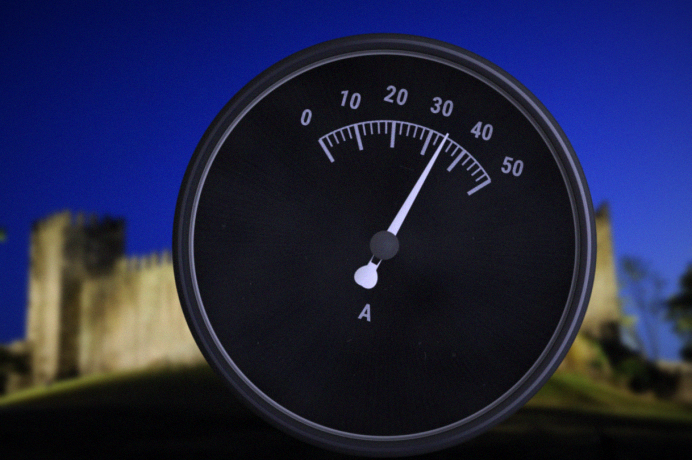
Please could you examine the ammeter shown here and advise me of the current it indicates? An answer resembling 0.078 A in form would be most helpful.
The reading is 34 A
